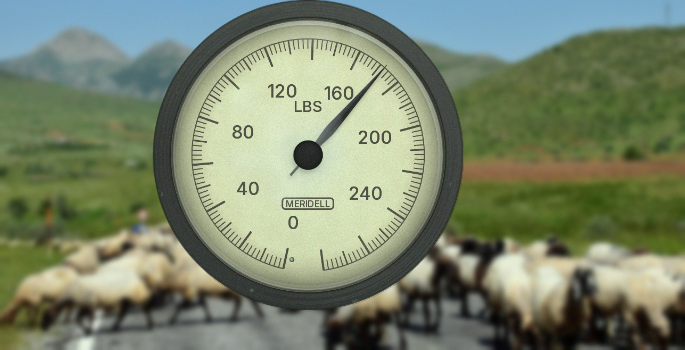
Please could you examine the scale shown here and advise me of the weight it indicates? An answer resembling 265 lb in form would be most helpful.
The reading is 172 lb
